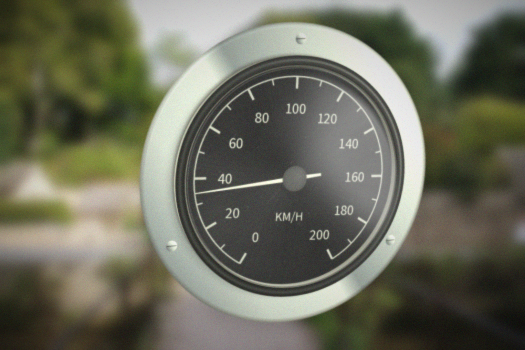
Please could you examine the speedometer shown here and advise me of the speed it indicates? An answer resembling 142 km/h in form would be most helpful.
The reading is 35 km/h
